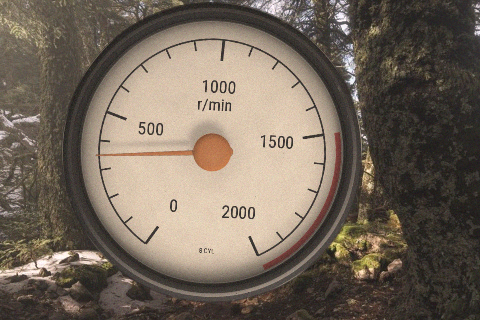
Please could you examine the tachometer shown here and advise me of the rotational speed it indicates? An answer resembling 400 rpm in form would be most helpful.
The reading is 350 rpm
